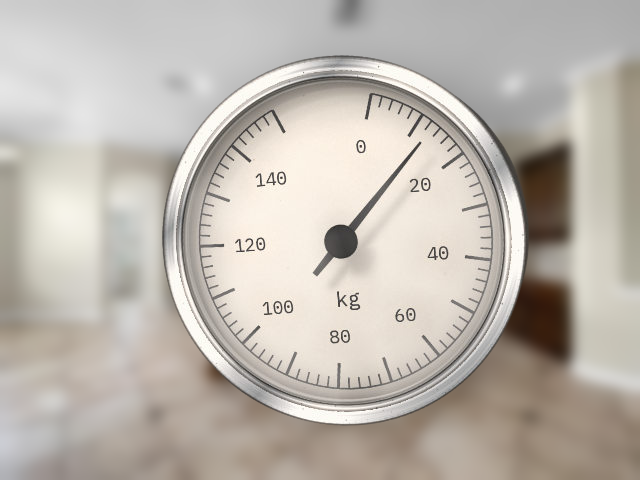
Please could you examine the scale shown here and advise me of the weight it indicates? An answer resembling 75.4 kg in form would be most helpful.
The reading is 13 kg
